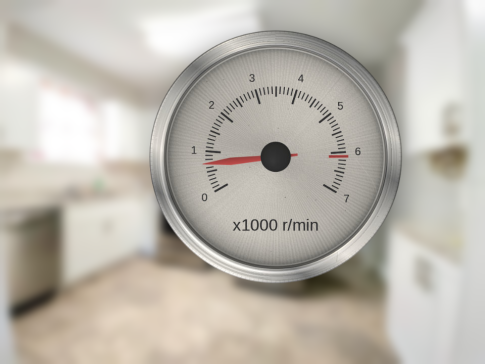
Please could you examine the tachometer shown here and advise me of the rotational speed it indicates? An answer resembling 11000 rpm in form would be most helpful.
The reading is 700 rpm
